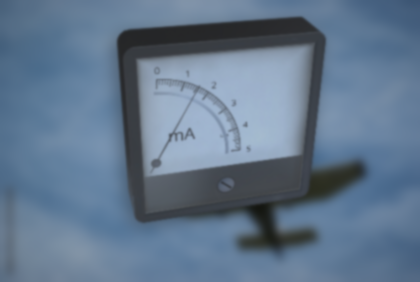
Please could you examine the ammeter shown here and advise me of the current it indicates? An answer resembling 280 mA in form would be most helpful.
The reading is 1.5 mA
